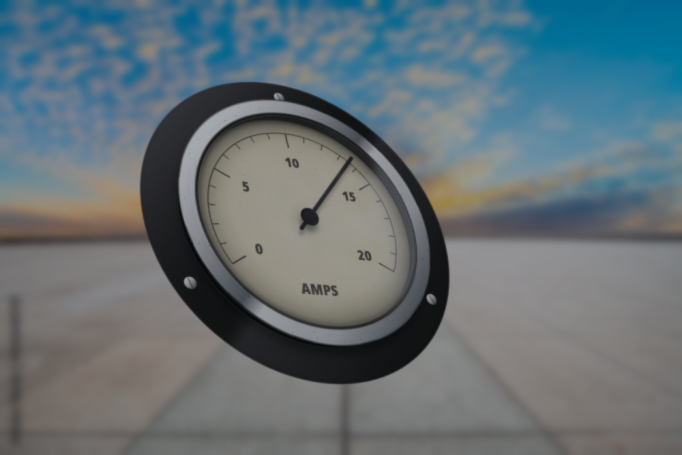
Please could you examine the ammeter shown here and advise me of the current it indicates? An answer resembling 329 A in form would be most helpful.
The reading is 13.5 A
